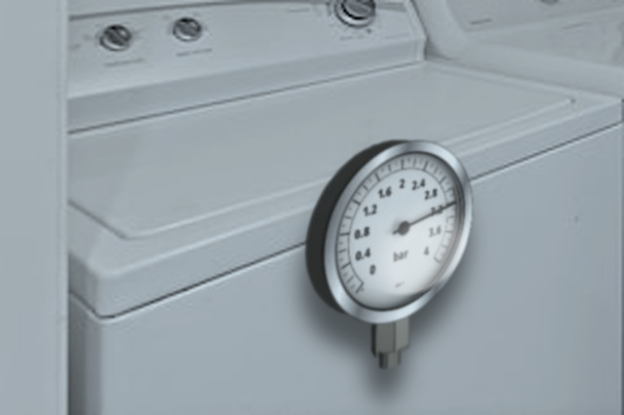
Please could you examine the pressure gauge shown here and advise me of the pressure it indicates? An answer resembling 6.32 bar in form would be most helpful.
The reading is 3.2 bar
